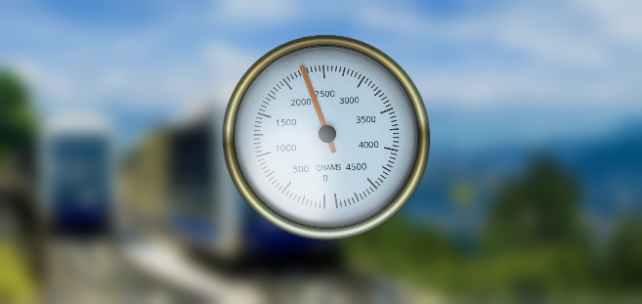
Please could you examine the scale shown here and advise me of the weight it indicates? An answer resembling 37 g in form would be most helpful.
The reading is 2250 g
